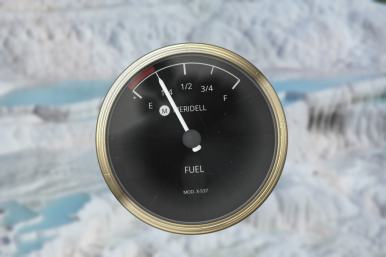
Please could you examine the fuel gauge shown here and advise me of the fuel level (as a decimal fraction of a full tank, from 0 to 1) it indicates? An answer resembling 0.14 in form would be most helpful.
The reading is 0.25
